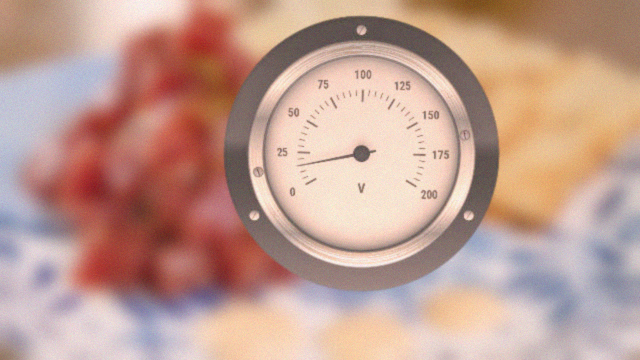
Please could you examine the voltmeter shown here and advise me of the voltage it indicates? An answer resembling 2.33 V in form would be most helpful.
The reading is 15 V
